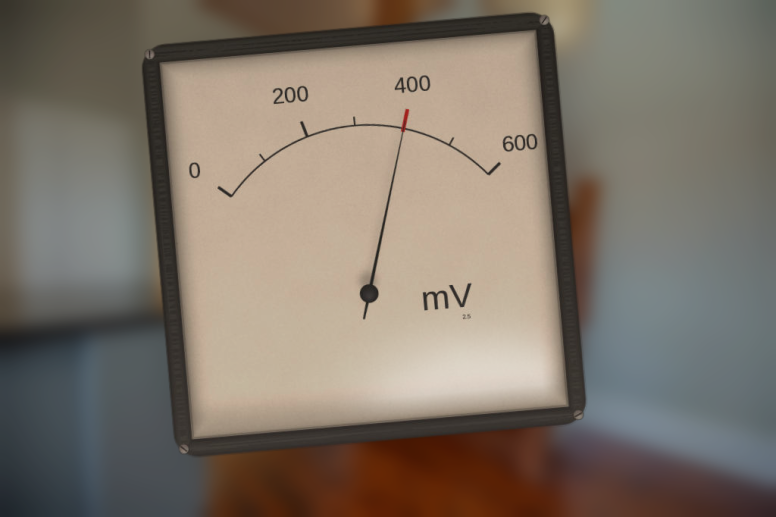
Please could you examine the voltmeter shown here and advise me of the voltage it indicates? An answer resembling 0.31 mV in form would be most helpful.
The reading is 400 mV
